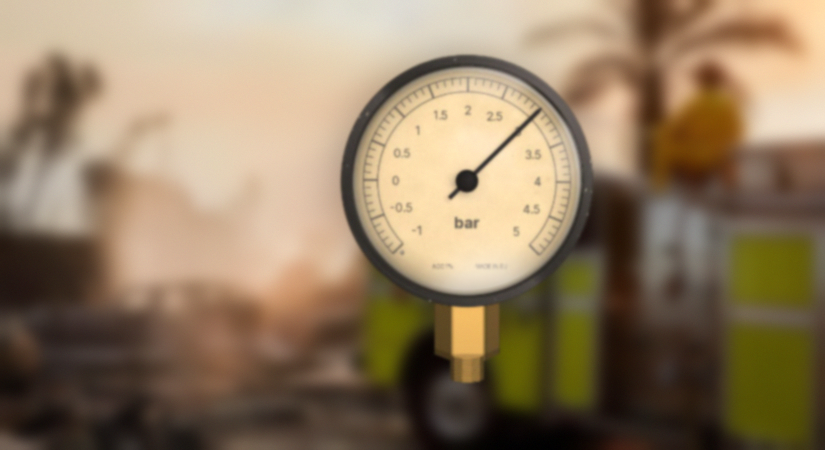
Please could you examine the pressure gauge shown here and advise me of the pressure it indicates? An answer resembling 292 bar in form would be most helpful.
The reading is 3 bar
